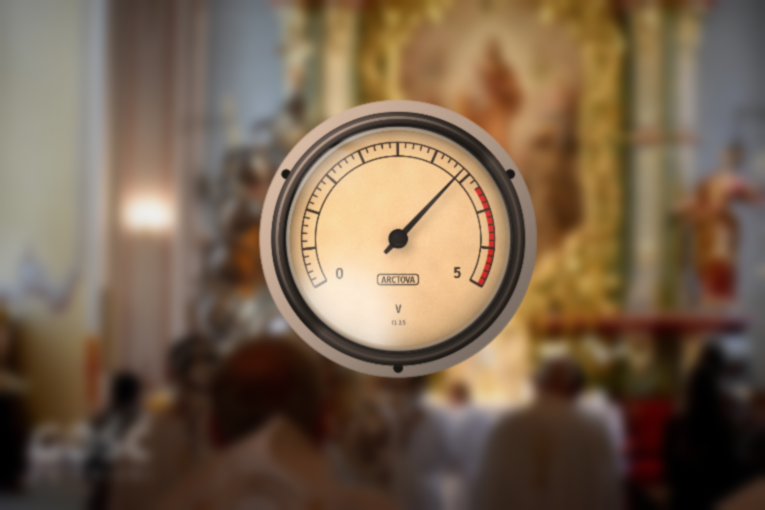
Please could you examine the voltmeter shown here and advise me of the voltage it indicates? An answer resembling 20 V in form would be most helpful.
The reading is 3.4 V
